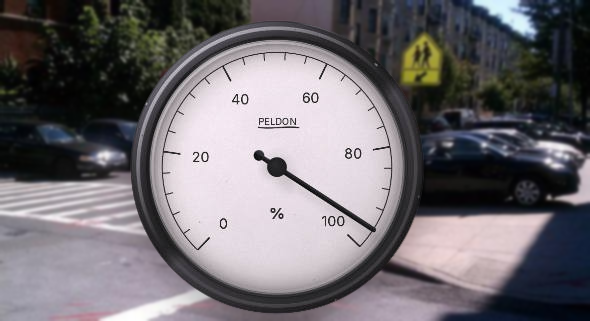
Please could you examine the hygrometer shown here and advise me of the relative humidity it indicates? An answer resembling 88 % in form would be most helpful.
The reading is 96 %
